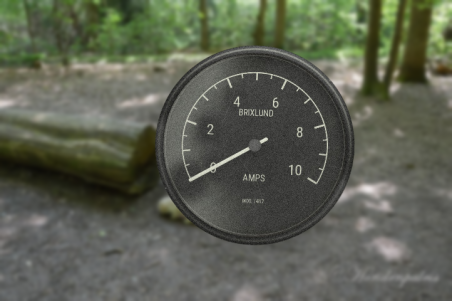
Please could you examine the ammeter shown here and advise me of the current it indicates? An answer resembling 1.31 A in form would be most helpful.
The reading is 0 A
